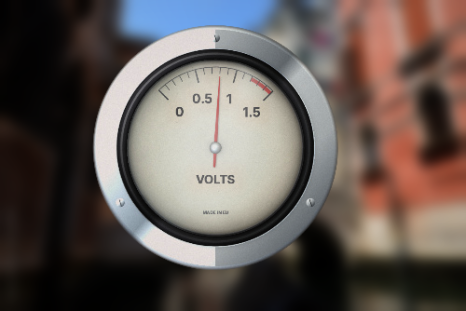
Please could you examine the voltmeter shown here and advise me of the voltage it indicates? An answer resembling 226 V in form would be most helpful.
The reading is 0.8 V
